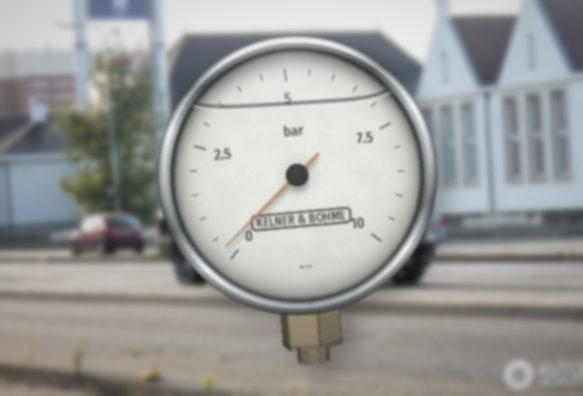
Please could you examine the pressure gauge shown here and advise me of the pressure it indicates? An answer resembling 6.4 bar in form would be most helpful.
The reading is 0.25 bar
